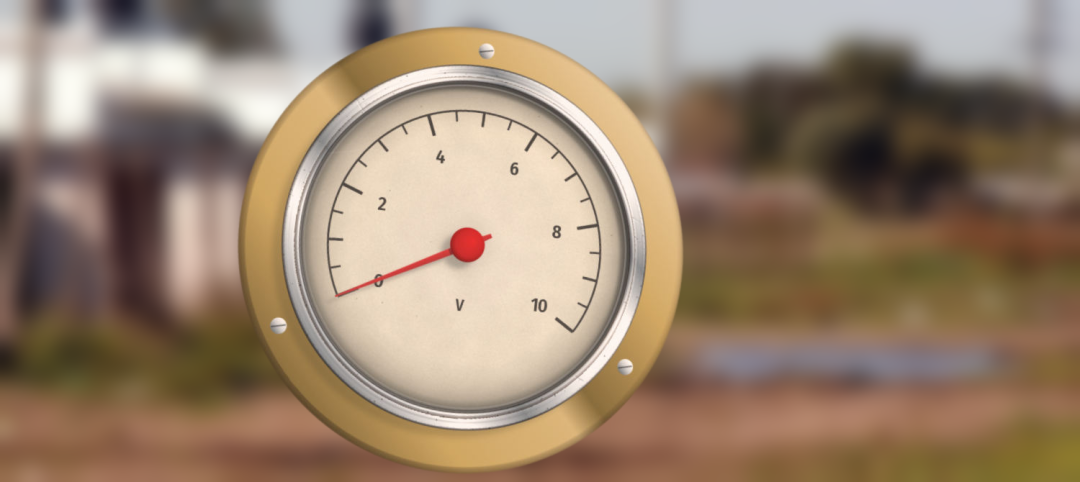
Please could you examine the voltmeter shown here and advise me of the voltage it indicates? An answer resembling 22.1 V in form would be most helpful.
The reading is 0 V
